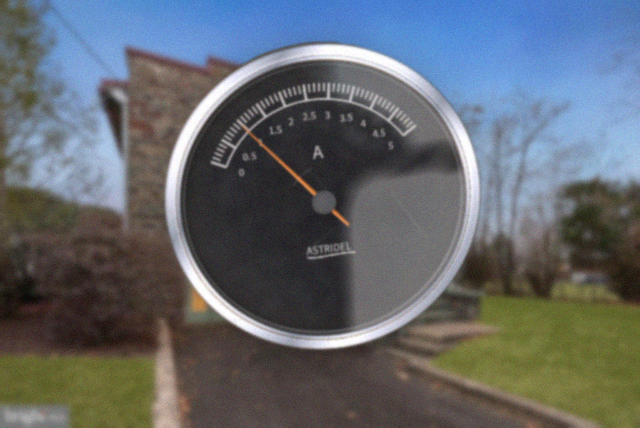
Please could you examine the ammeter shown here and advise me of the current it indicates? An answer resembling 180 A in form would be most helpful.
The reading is 1 A
